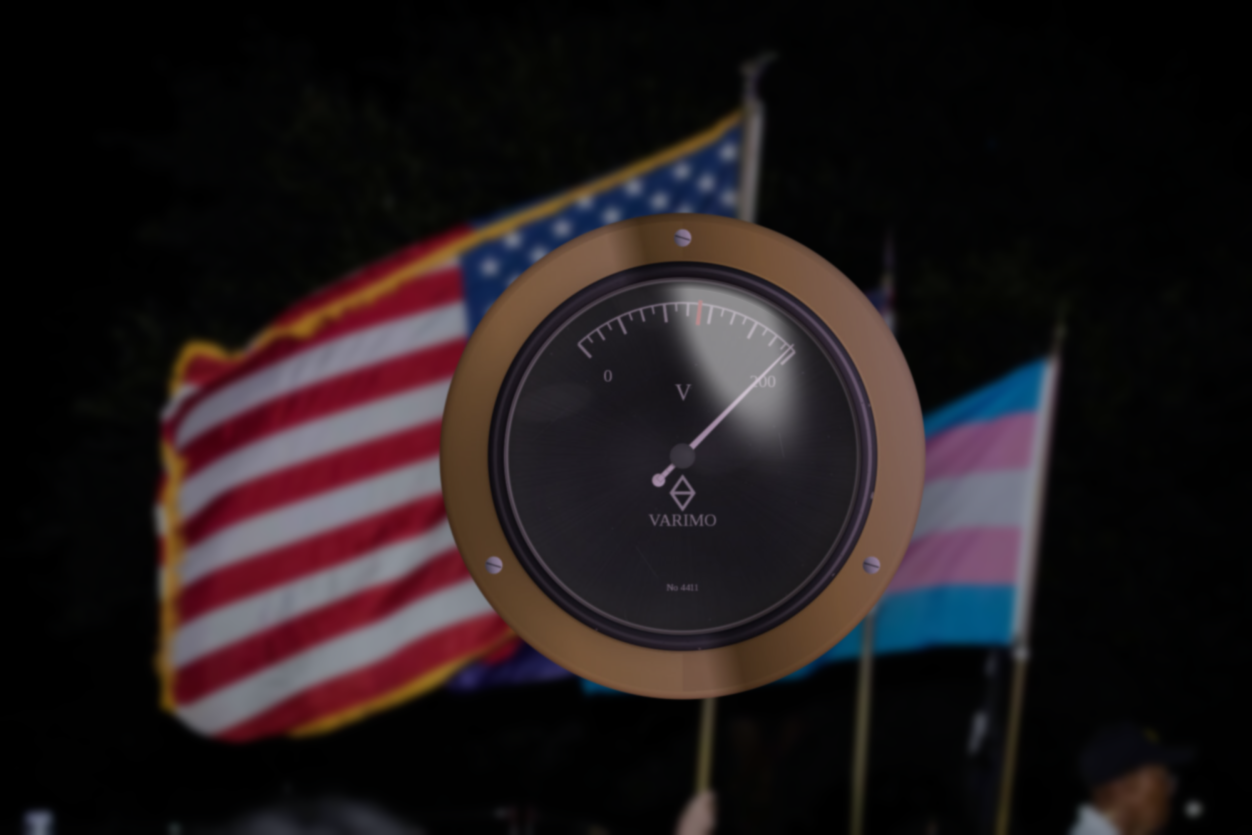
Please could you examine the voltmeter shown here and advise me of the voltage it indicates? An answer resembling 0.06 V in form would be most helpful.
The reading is 195 V
